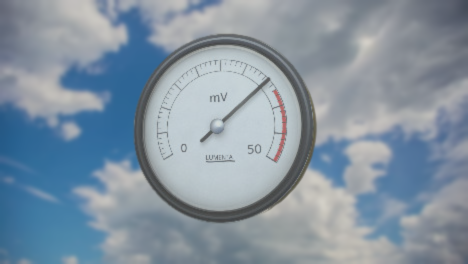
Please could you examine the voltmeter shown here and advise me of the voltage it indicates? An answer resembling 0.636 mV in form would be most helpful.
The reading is 35 mV
